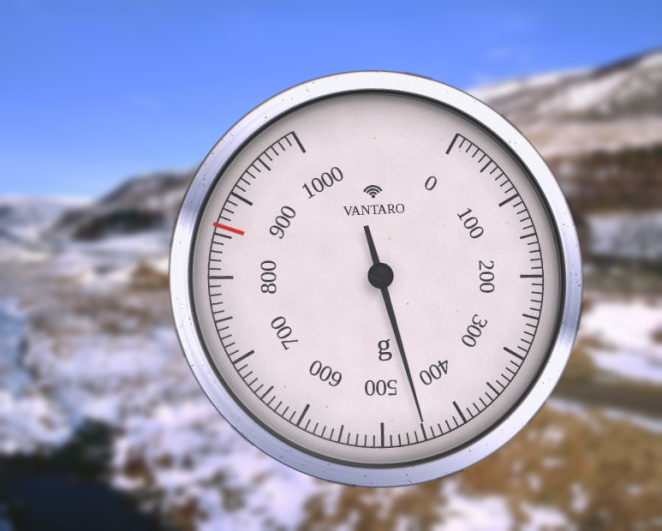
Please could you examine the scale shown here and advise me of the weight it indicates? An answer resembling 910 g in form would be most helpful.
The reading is 450 g
